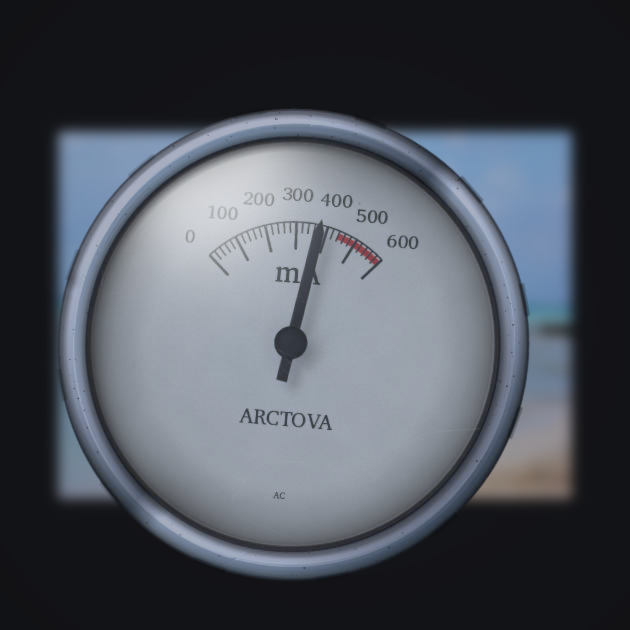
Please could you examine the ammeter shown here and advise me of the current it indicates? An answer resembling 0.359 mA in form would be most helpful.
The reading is 380 mA
